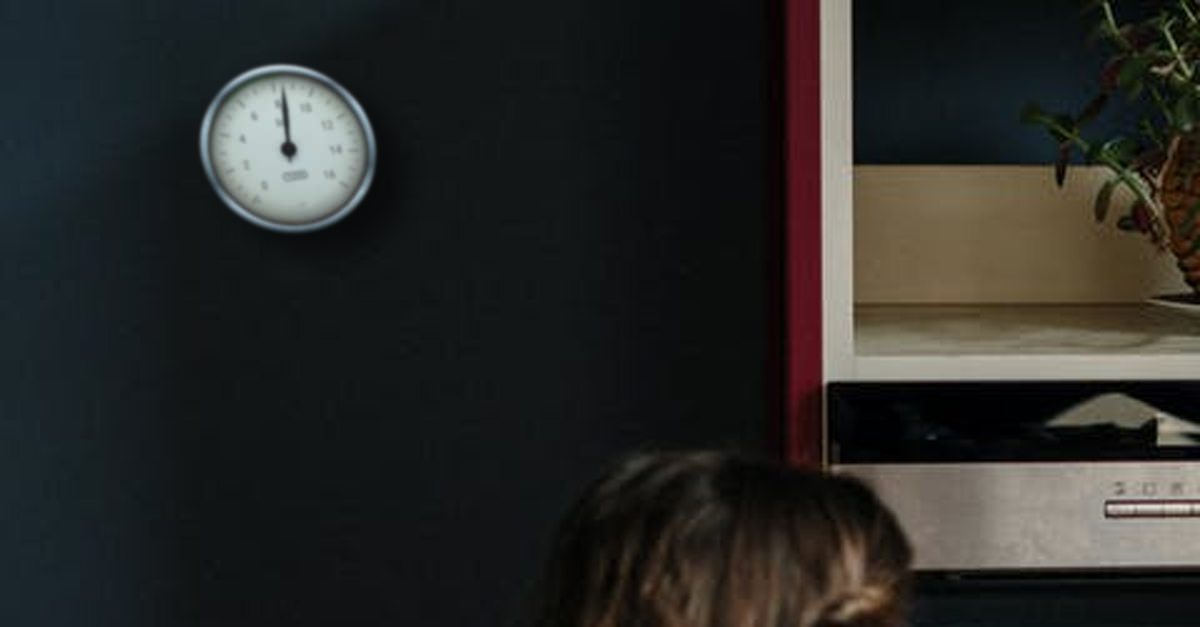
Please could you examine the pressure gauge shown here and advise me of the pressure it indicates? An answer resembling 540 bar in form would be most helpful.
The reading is 8.5 bar
